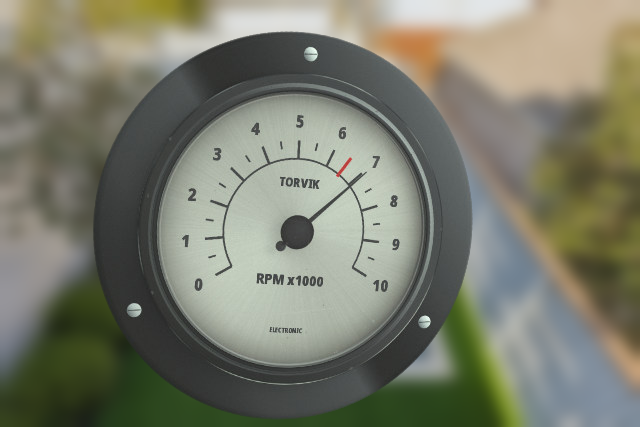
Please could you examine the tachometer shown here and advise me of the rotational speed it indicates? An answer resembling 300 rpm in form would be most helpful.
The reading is 7000 rpm
